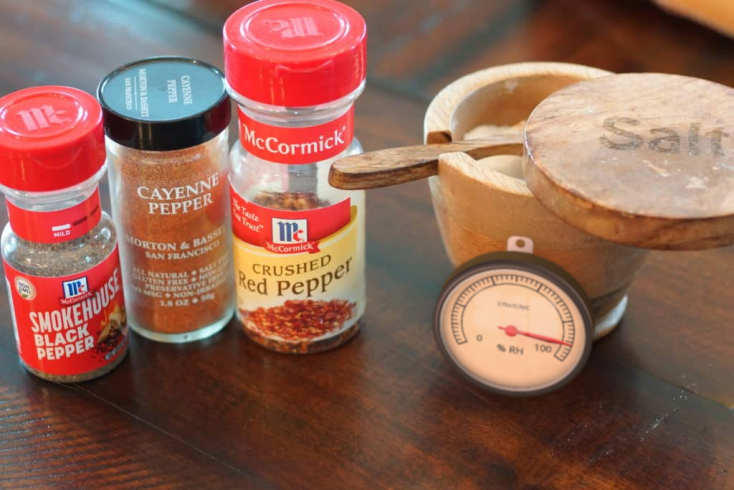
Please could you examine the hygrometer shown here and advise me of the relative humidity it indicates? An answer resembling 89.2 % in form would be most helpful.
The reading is 90 %
